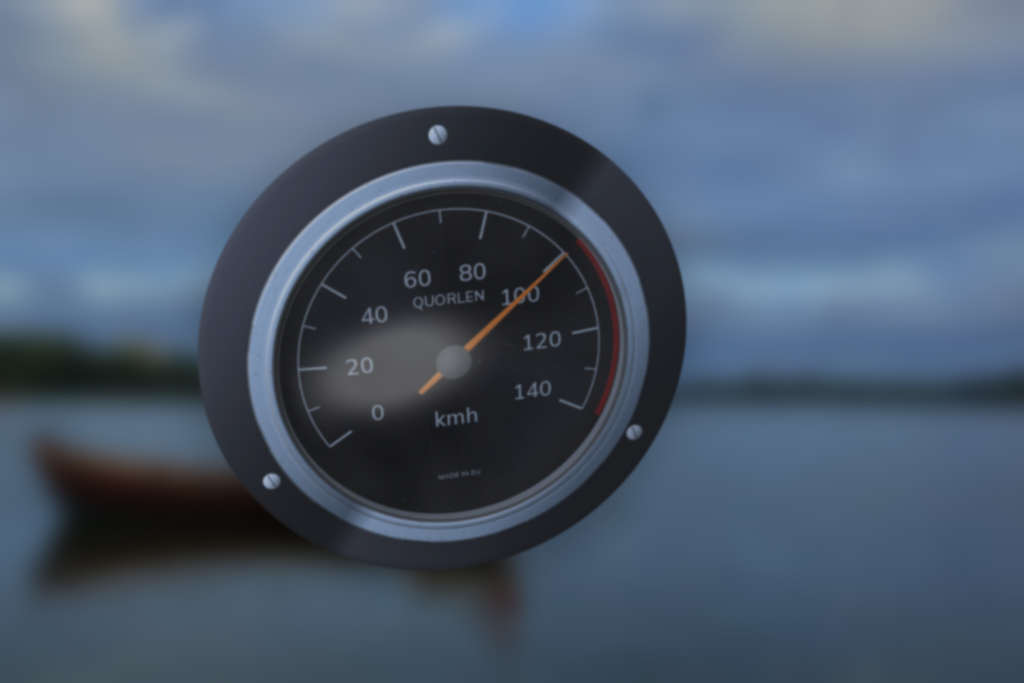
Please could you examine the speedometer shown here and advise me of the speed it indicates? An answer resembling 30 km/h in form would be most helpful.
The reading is 100 km/h
